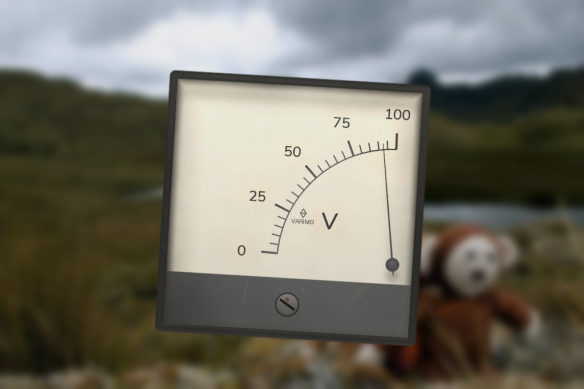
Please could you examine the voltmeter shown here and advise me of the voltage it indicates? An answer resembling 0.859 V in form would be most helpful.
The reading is 92.5 V
